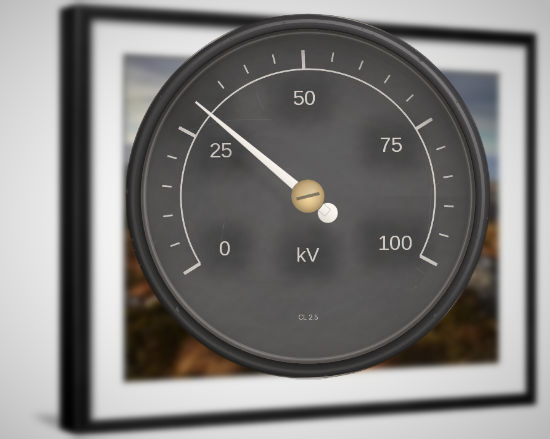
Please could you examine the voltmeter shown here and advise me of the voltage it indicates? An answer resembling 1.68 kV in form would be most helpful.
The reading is 30 kV
